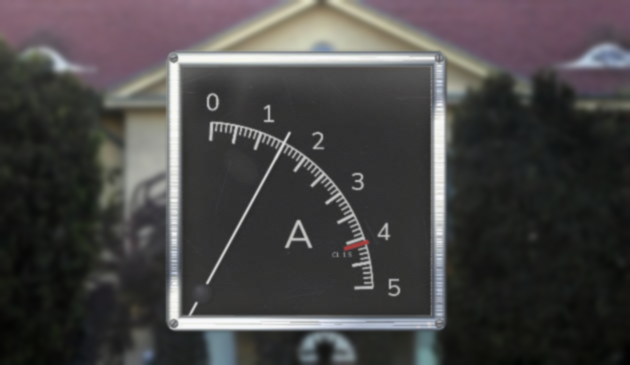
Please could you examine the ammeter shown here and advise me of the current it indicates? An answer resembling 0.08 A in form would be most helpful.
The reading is 1.5 A
